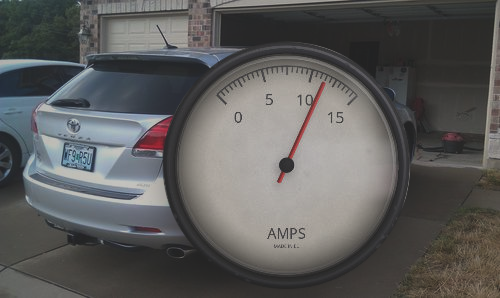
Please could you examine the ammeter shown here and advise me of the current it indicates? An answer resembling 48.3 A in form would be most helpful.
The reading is 11.5 A
